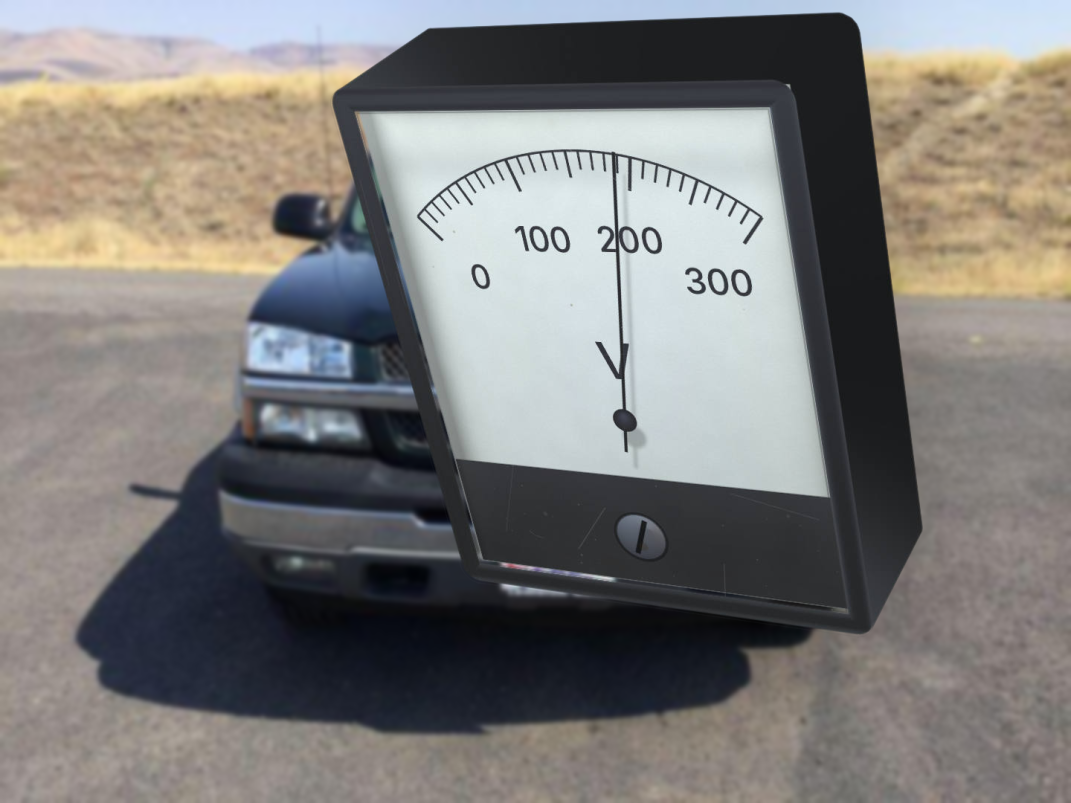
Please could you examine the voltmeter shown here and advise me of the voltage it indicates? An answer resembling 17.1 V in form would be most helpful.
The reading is 190 V
